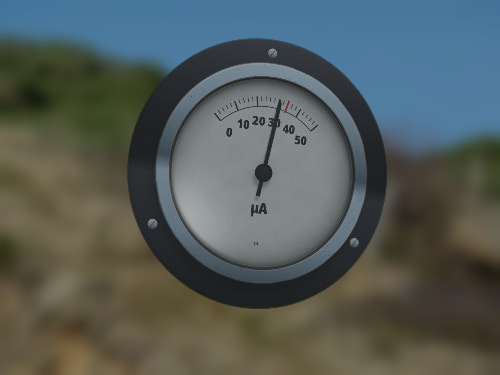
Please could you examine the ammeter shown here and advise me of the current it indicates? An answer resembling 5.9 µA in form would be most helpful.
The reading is 30 µA
